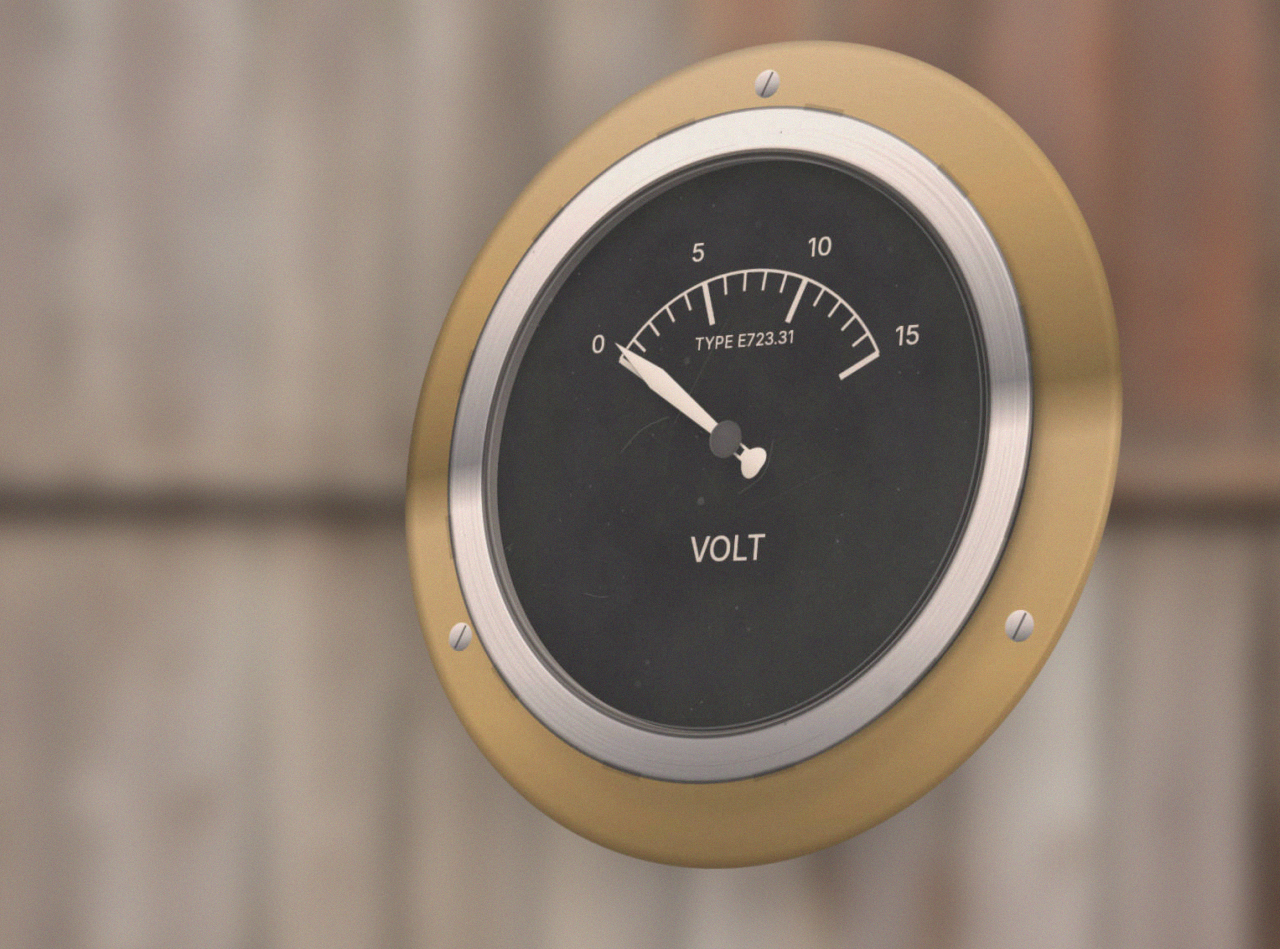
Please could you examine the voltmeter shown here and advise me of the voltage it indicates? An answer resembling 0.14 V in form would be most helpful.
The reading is 0.5 V
